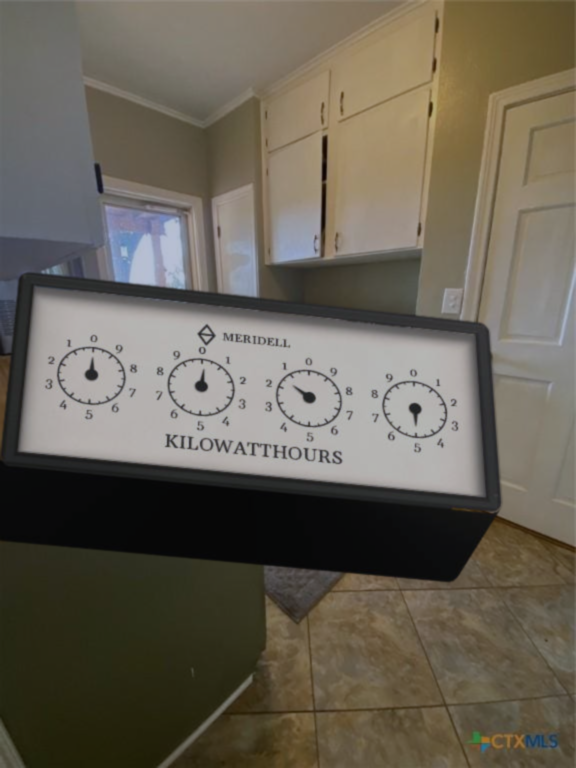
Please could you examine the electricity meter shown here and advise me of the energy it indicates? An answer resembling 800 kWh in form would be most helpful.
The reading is 15 kWh
